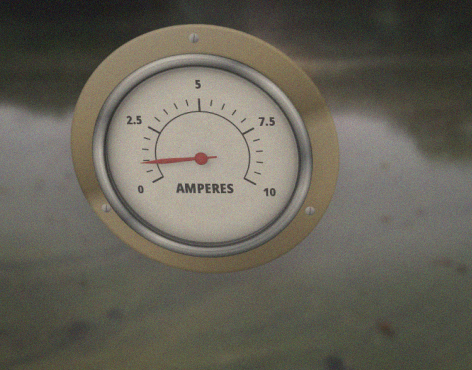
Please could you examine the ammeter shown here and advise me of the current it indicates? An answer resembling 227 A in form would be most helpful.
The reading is 1 A
